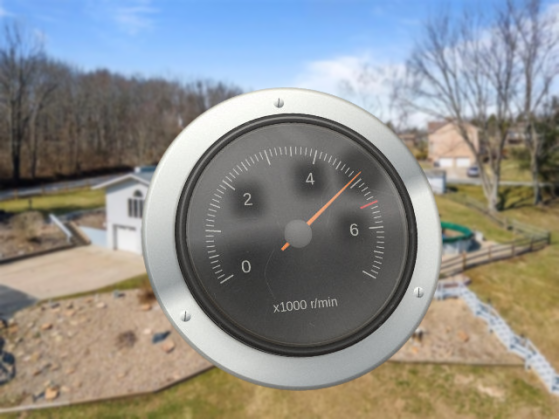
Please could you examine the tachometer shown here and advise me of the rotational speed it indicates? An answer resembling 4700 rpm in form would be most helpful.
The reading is 4900 rpm
